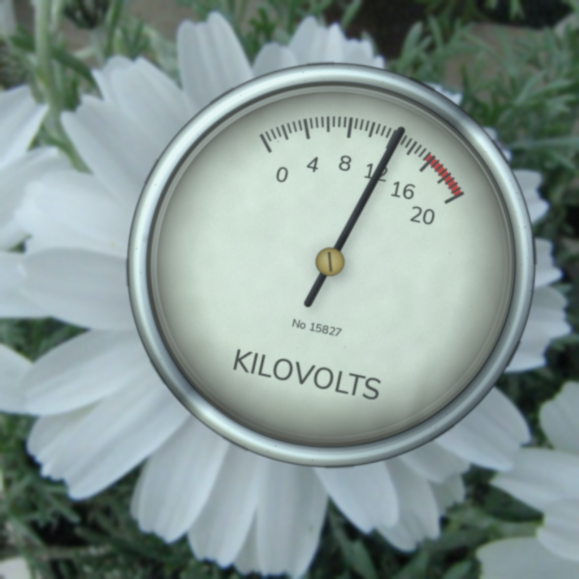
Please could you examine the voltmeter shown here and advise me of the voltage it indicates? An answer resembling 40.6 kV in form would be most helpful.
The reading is 12.5 kV
